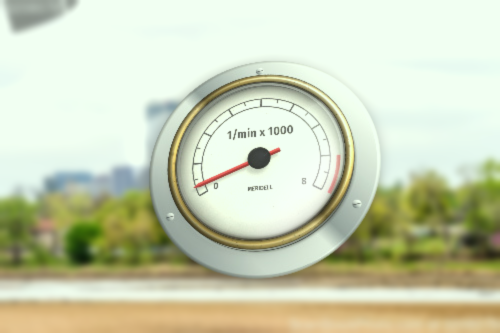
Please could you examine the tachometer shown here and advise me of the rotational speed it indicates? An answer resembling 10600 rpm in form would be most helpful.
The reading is 250 rpm
